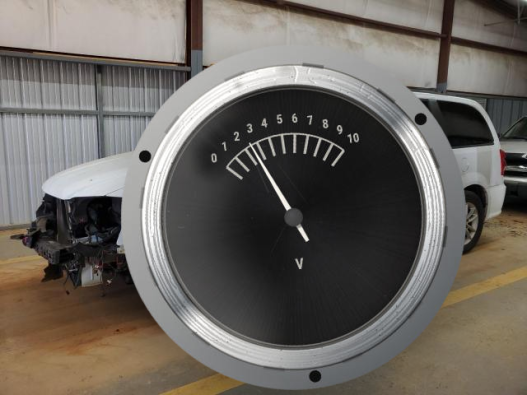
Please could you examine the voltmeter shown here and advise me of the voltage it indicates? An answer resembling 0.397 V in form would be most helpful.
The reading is 2.5 V
